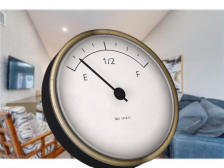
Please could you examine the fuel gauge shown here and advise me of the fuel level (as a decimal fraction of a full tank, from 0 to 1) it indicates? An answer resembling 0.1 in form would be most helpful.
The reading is 0.125
